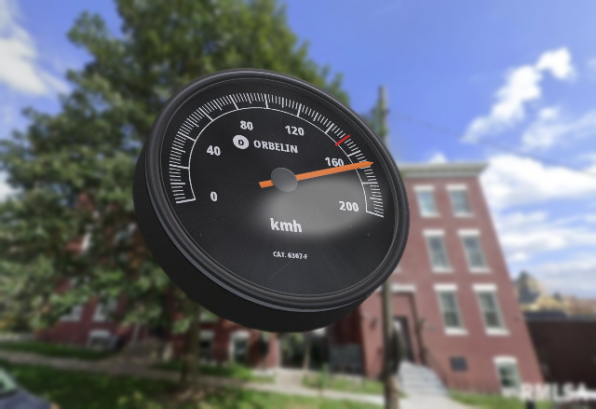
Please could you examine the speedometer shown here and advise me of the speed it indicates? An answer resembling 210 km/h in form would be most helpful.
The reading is 170 km/h
